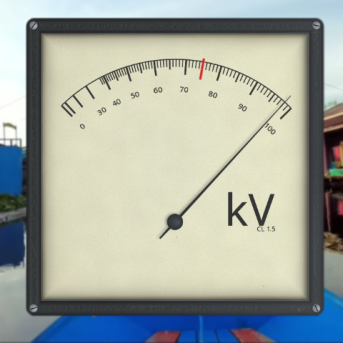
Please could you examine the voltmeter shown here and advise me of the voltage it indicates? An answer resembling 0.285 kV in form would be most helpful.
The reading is 98 kV
